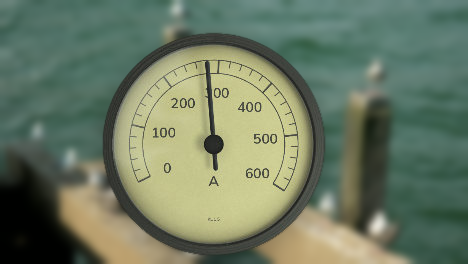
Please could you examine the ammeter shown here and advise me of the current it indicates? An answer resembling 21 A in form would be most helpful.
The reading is 280 A
